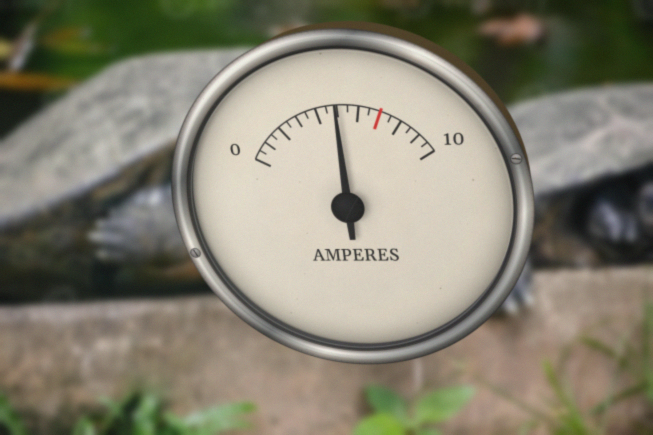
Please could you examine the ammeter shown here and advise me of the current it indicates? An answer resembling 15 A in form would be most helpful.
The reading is 5 A
